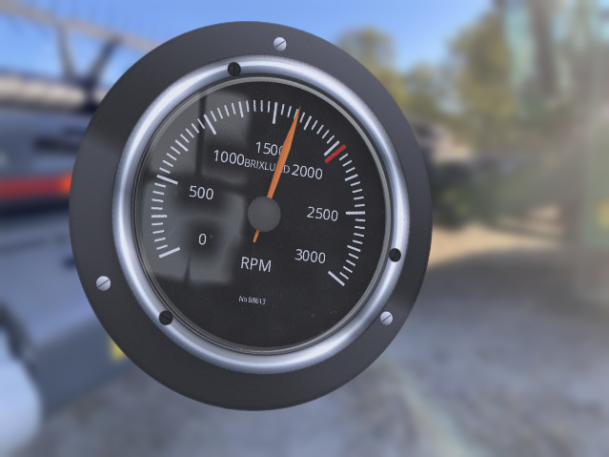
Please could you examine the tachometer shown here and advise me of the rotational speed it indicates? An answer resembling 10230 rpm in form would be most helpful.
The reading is 1650 rpm
